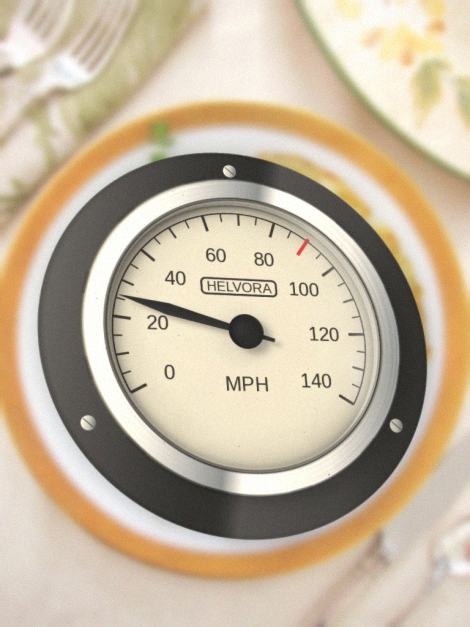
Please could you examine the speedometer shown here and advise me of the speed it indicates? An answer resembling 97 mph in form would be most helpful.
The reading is 25 mph
